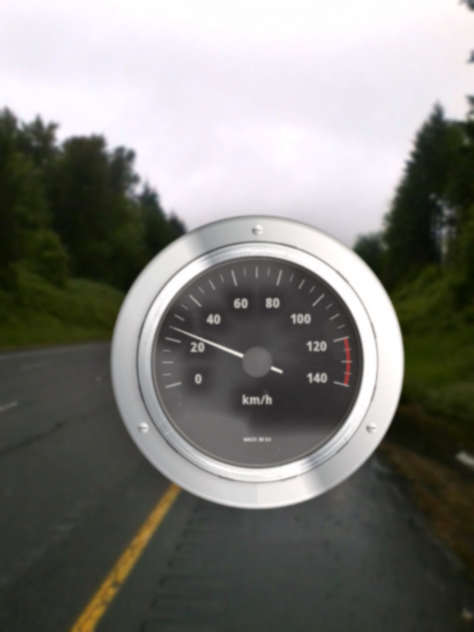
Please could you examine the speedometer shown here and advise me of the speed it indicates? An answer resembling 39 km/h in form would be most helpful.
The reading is 25 km/h
